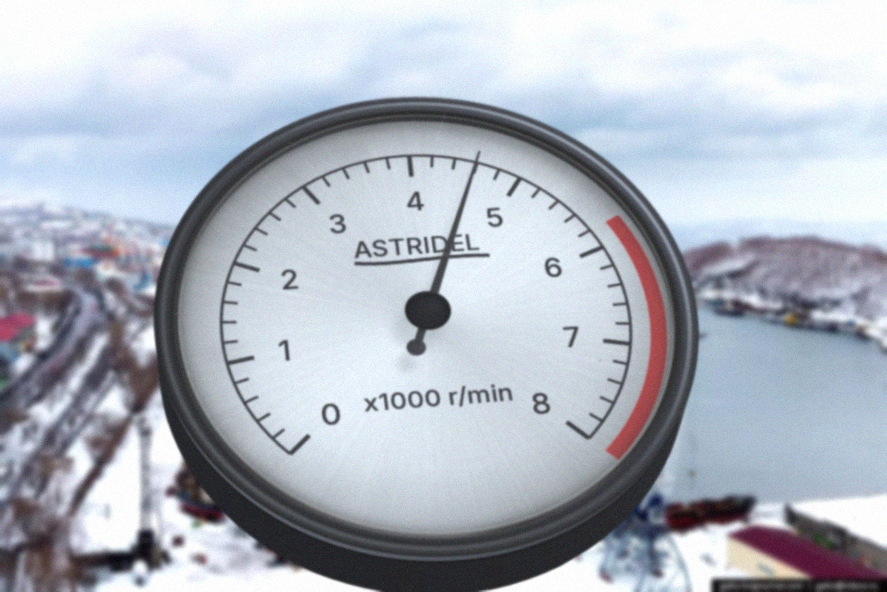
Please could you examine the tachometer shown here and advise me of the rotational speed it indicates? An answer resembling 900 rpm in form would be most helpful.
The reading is 4600 rpm
